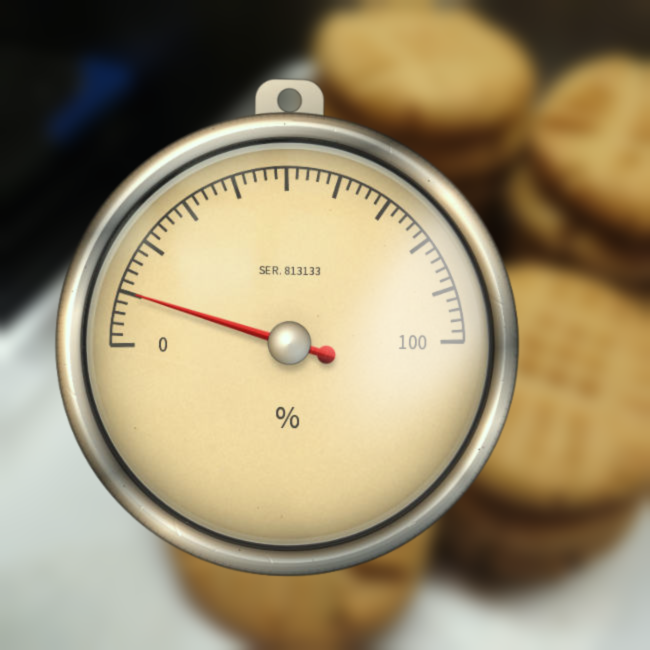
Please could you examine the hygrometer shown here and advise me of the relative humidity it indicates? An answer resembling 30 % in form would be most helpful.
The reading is 10 %
